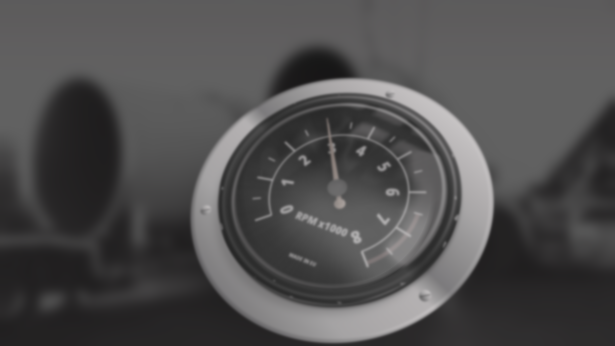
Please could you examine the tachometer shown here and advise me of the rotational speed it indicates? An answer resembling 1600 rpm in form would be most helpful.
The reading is 3000 rpm
